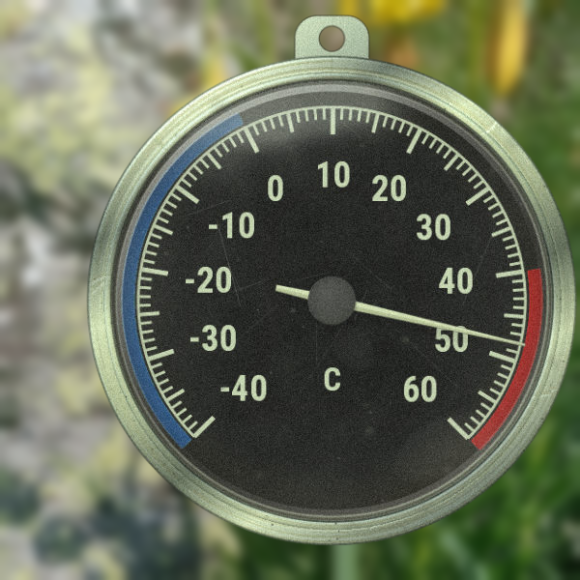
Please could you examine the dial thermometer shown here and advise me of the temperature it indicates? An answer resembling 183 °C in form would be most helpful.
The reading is 48 °C
